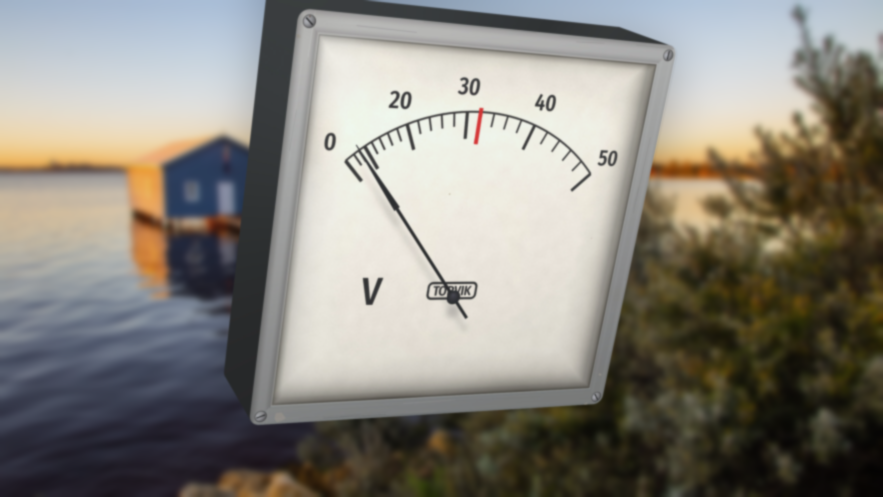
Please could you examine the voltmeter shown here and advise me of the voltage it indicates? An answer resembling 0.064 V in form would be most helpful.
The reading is 8 V
